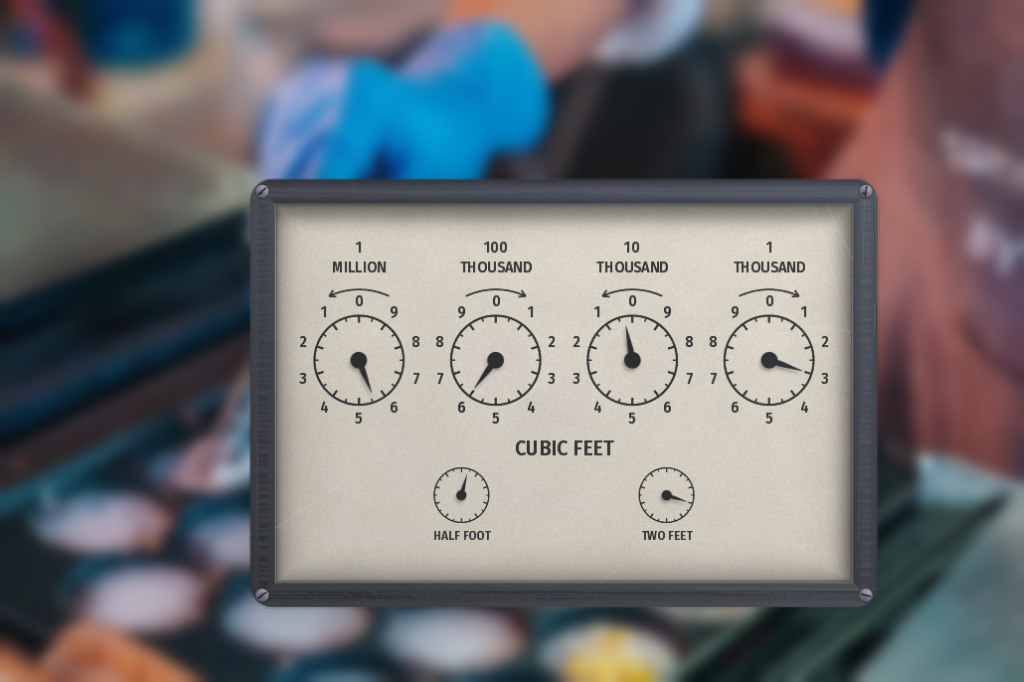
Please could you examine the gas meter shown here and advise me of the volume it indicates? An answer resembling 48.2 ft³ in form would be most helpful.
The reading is 560300 ft³
